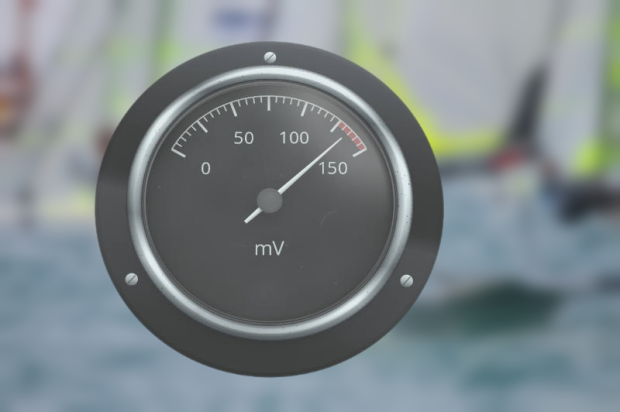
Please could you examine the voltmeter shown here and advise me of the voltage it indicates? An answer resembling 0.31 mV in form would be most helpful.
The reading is 135 mV
